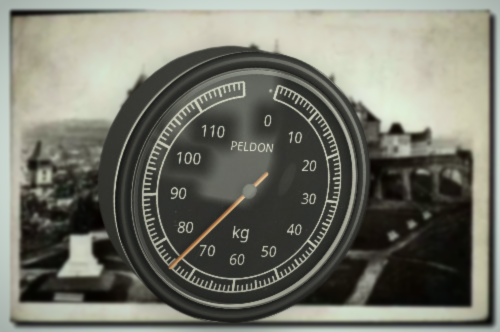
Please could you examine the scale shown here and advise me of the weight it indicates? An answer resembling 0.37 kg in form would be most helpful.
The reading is 75 kg
